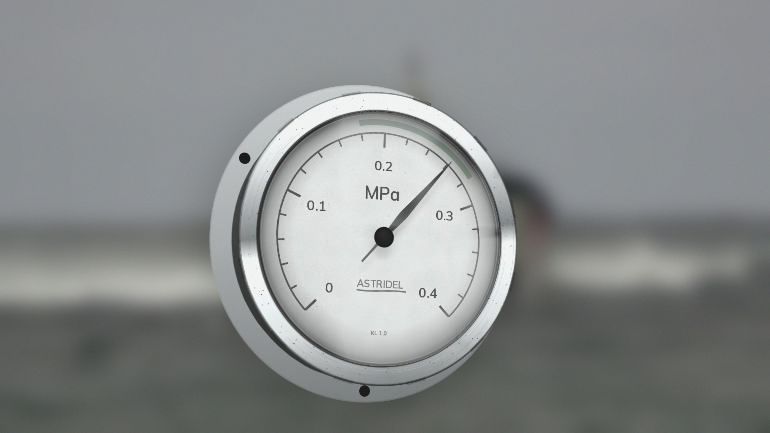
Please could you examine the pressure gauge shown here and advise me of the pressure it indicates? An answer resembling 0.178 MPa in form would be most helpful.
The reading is 0.26 MPa
